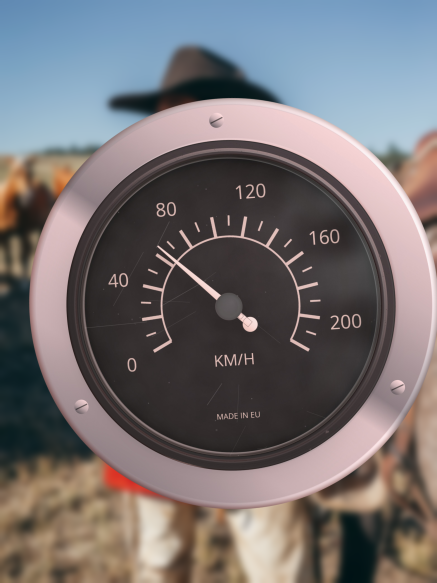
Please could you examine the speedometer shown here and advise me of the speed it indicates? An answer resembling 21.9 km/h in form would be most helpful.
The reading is 65 km/h
